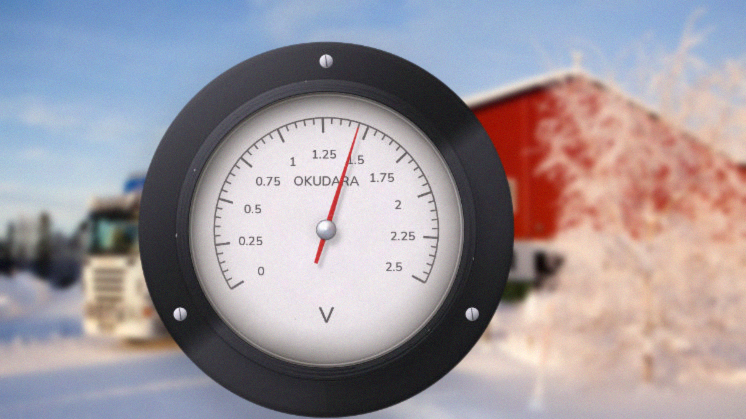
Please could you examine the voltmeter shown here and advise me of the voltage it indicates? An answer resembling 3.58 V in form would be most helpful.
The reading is 1.45 V
